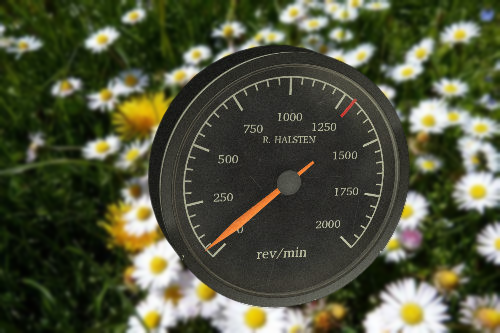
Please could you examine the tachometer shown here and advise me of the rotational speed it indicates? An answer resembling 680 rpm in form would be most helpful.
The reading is 50 rpm
